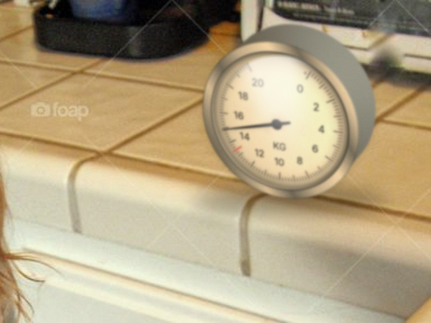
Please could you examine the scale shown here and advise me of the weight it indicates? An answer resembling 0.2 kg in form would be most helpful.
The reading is 15 kg
